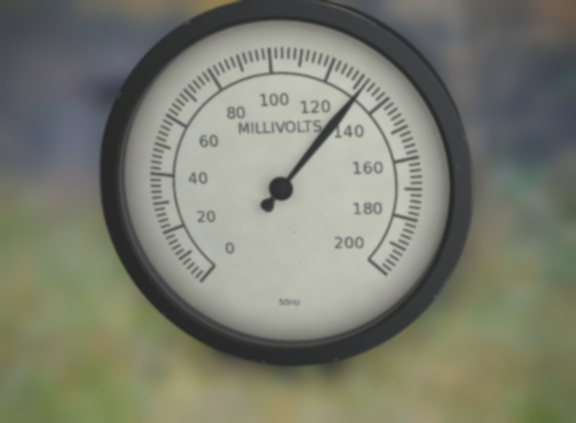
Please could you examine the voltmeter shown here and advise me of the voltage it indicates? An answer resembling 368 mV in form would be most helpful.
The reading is 132 mV
